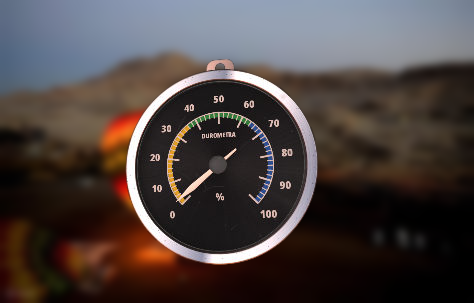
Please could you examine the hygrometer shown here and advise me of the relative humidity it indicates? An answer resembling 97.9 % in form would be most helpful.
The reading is 2 %
